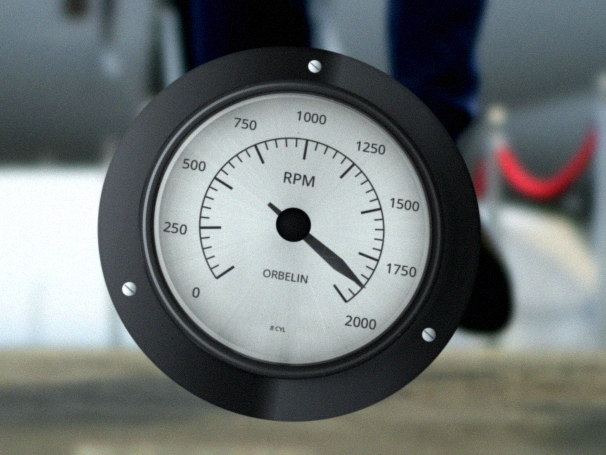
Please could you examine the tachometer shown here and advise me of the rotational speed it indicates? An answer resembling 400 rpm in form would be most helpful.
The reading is 1900 rpm
